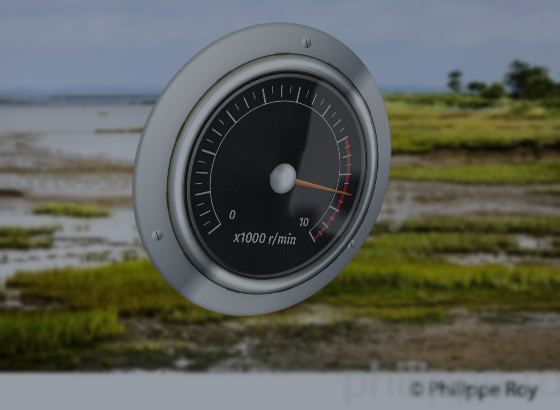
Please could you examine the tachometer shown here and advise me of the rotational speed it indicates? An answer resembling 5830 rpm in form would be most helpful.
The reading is 8500 rpm
